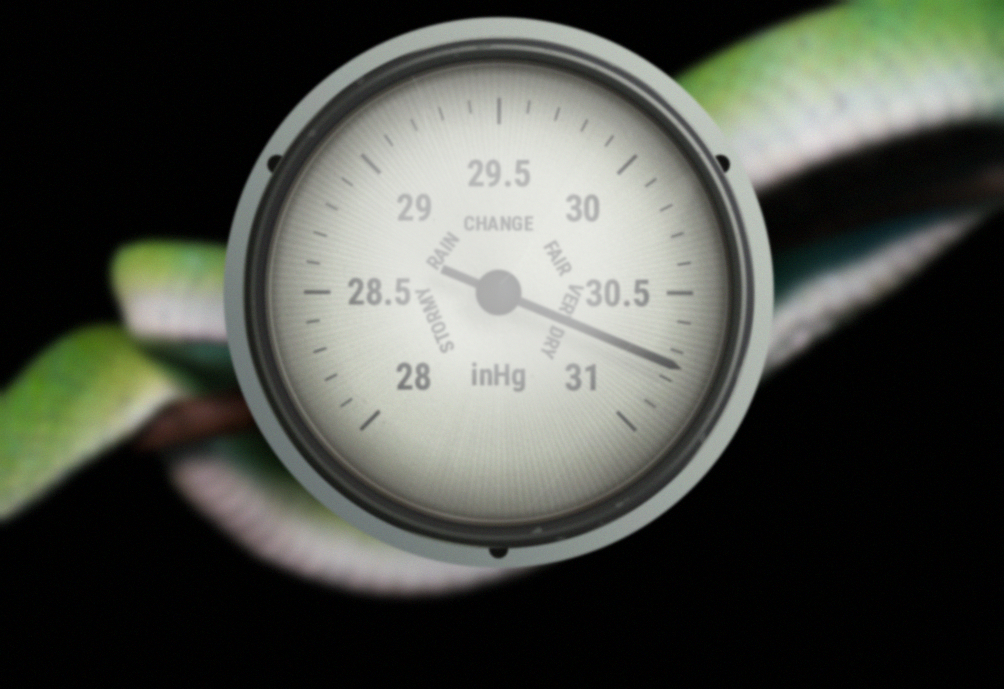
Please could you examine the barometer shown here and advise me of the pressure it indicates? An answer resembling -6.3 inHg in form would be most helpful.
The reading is 30.75 inHg
